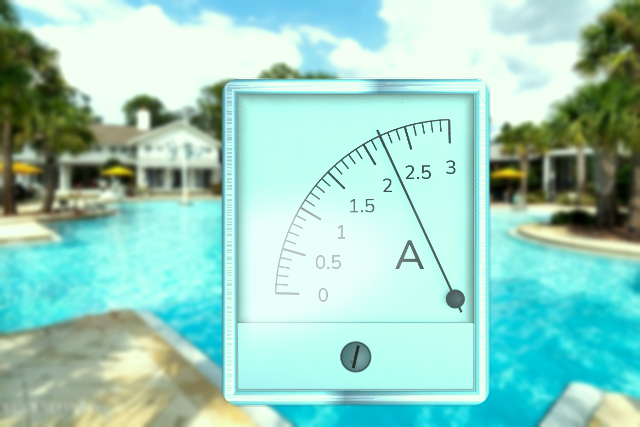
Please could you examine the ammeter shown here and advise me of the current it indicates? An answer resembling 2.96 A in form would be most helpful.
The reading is 2.2 A
